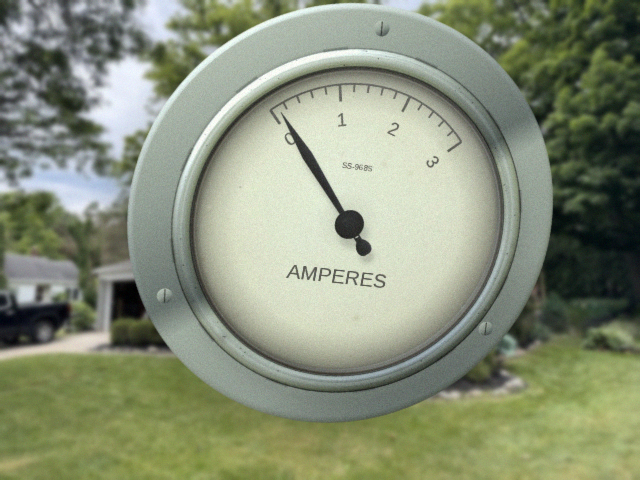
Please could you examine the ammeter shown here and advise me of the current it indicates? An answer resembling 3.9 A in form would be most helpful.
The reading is 0.1 A
